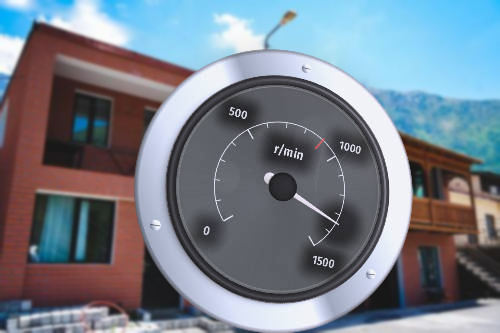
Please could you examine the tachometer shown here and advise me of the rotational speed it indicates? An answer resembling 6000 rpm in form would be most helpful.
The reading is 1350 rpm
